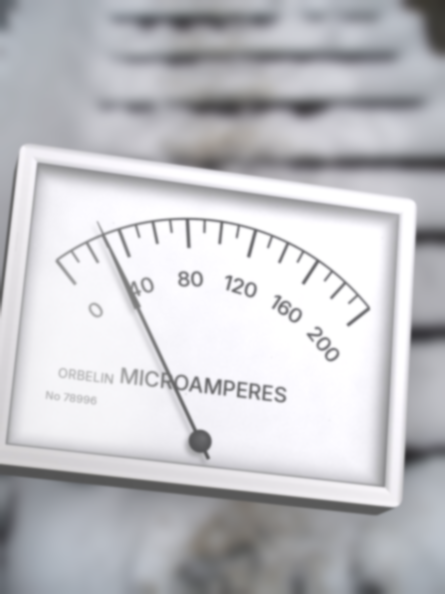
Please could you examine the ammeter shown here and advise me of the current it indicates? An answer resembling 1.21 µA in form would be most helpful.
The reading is 30 µA
